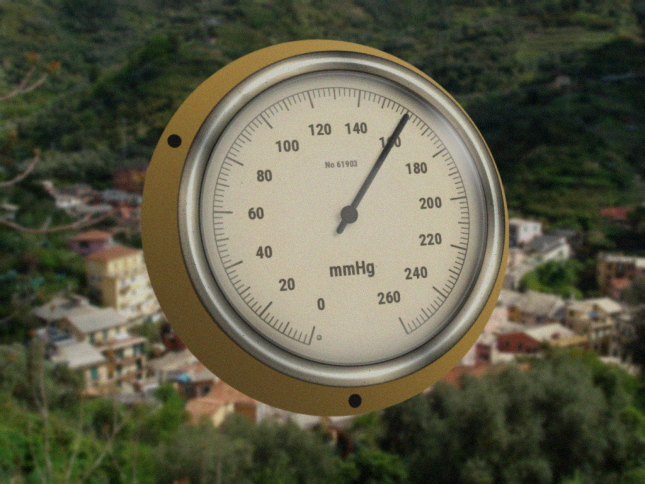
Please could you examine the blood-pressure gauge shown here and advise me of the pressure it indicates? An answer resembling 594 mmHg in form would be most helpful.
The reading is 160 mmHg
